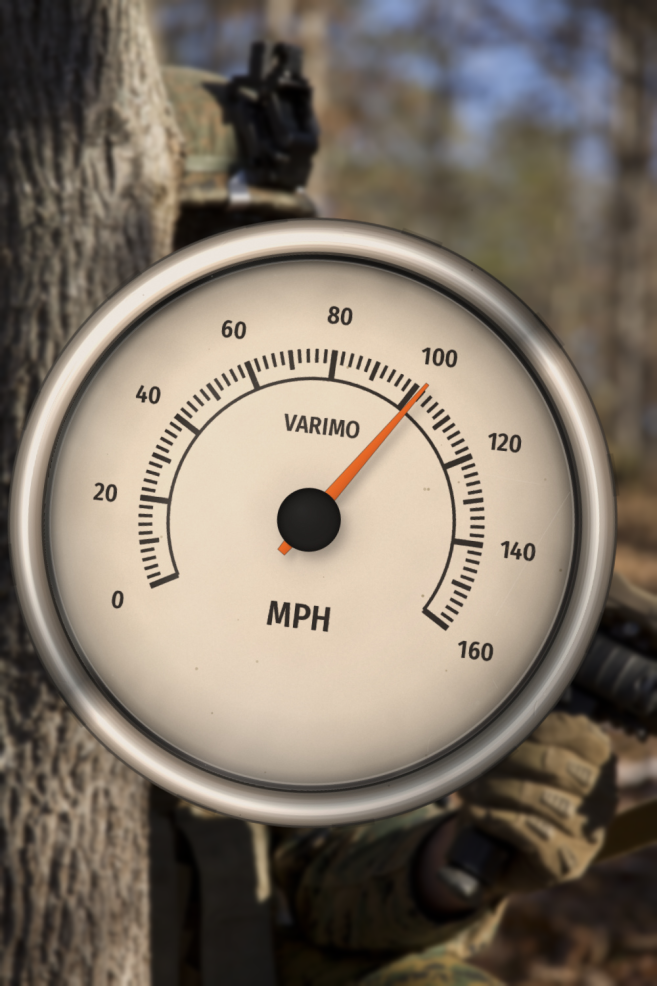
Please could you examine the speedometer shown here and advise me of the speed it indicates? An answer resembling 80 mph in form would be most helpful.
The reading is 102 mph
